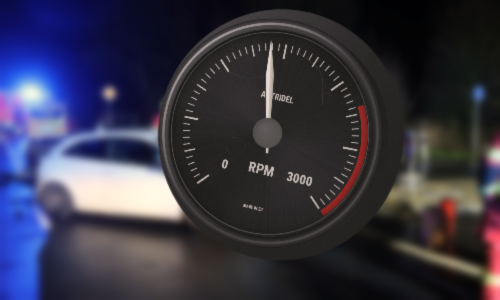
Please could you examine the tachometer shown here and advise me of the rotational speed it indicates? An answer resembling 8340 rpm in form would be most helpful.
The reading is 1400 rpm
